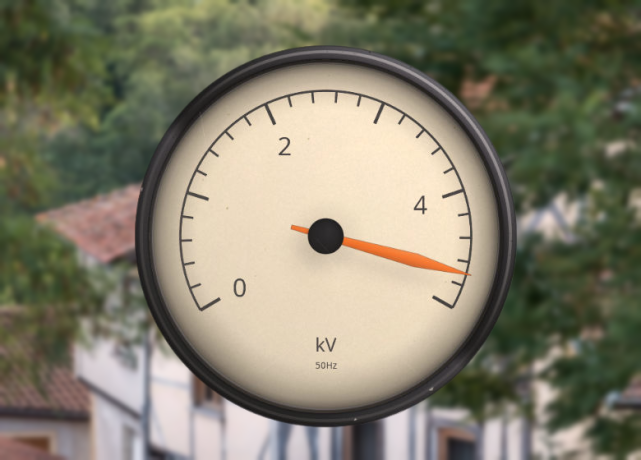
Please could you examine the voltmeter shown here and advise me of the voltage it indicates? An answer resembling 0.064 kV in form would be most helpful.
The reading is 4.7 kV
